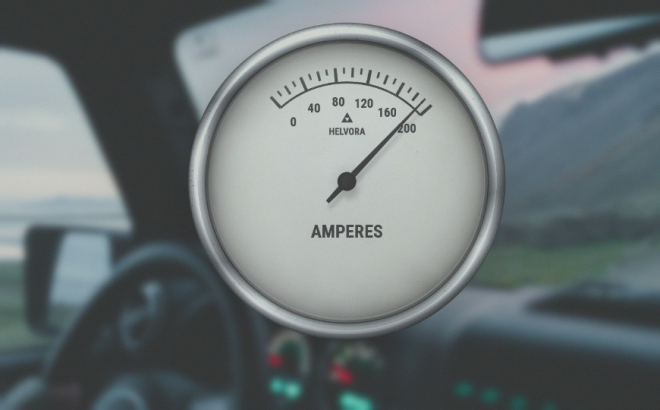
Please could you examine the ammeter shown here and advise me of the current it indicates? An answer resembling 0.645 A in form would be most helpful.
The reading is 190 A
